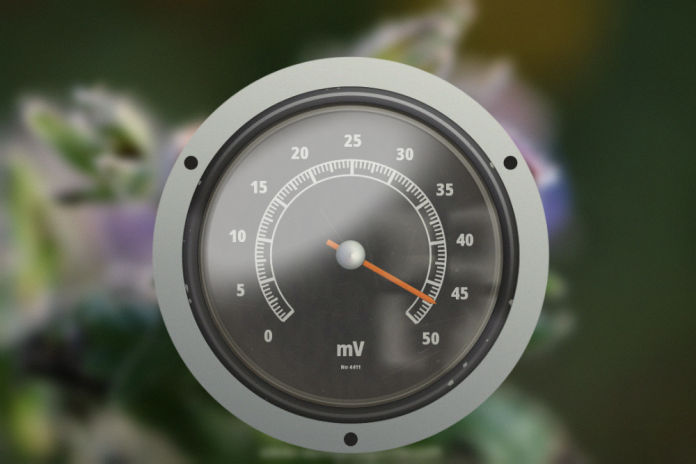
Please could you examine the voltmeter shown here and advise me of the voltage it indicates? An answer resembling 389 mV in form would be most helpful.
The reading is 47 mV
